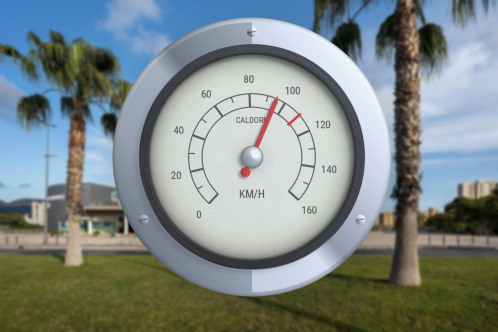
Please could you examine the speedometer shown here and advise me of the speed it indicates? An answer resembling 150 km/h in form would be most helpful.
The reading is 95 km/h
